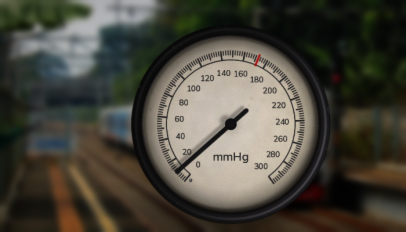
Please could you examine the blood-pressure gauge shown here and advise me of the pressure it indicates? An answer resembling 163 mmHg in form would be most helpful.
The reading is 10 mmHg
